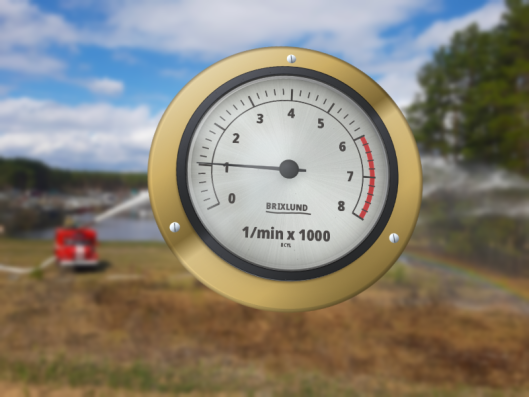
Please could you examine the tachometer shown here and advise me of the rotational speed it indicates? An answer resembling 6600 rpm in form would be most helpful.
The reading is 1000 rpm
